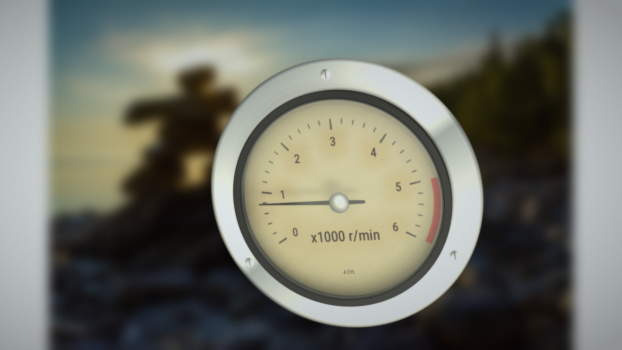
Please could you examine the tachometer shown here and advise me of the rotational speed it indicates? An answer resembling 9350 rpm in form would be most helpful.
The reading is 800 rpm
